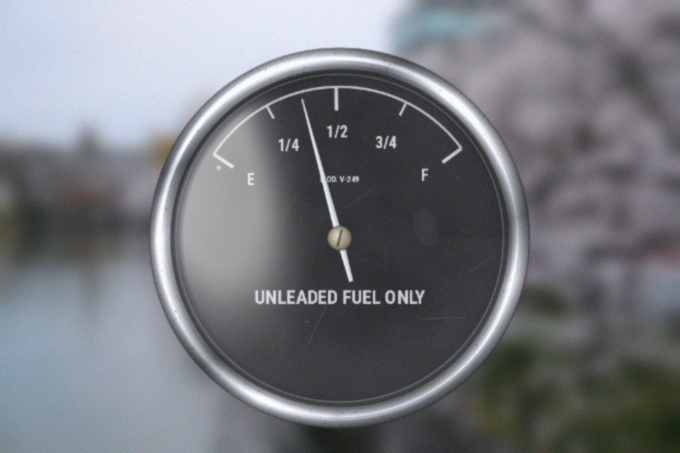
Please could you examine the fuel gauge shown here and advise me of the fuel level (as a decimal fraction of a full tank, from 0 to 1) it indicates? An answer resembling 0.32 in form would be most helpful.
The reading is 0.375
